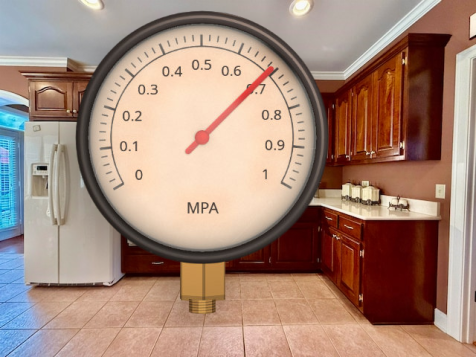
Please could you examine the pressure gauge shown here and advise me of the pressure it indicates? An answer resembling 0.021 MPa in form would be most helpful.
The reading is 0.69 MPa
